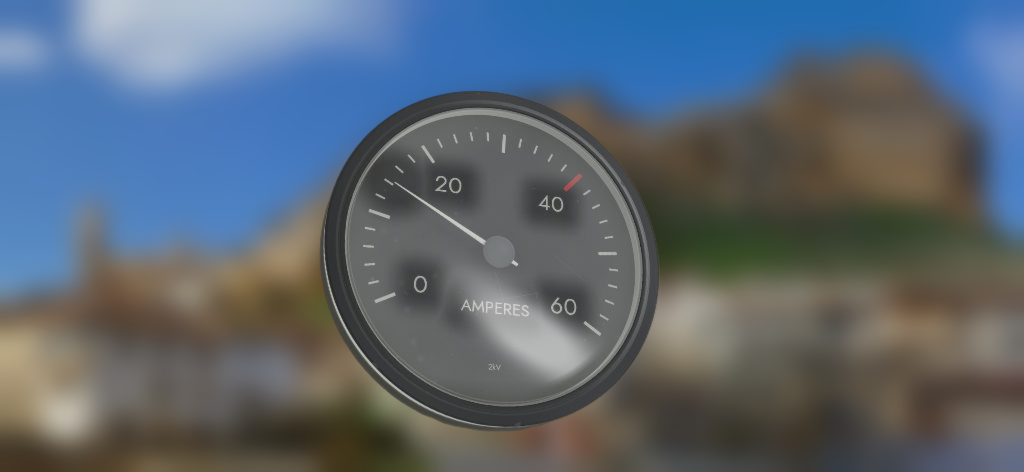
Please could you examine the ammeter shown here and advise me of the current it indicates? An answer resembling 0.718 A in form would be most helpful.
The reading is 14 A
